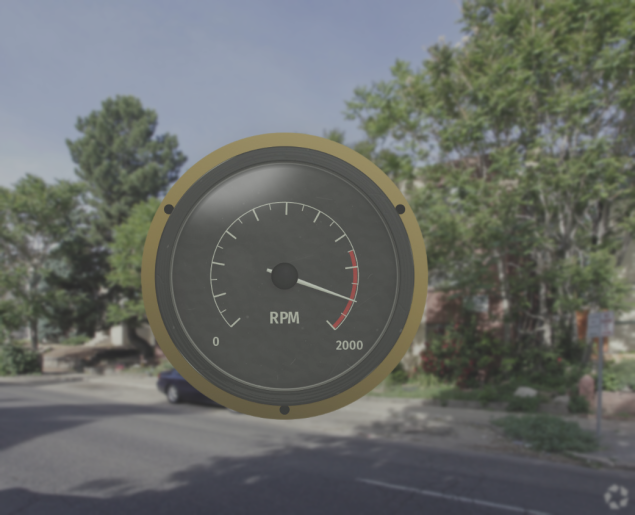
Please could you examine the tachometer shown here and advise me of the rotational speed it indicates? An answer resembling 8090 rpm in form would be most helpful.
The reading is 1800 rpm
